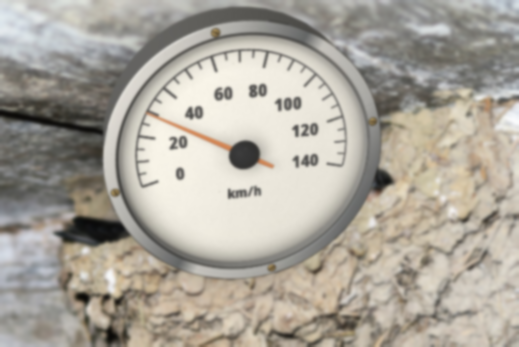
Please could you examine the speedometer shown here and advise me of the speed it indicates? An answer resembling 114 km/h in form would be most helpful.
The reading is 30 km/h
